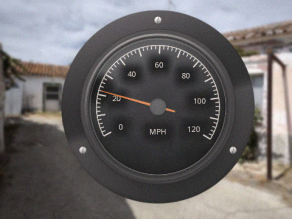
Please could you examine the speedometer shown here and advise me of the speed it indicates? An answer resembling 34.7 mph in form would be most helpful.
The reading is 22 mph
